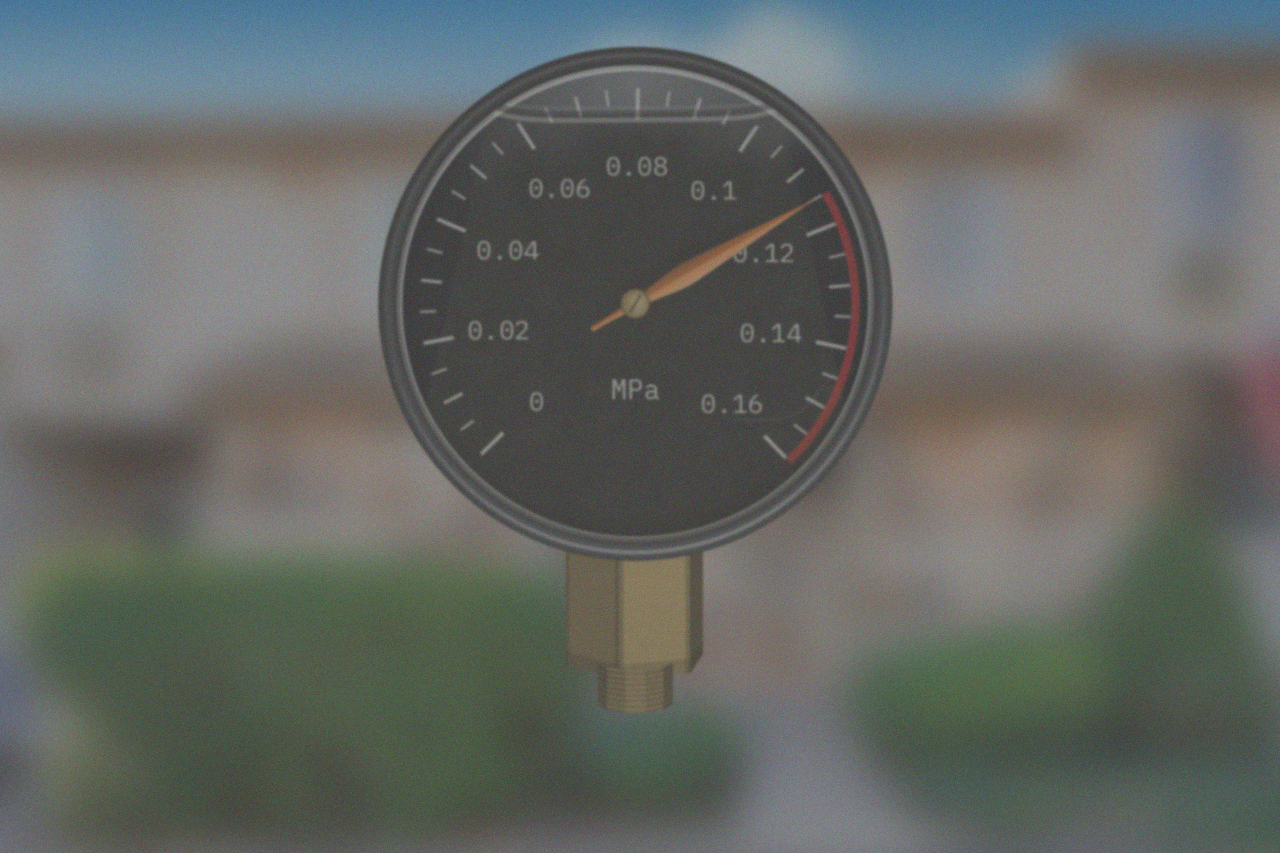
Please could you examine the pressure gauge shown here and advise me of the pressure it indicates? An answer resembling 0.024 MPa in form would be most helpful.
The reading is 0.115 MPa
